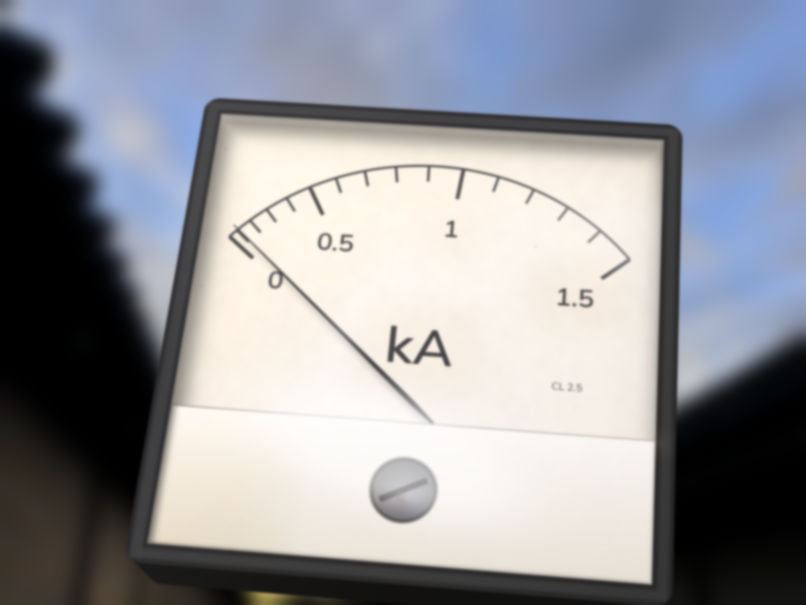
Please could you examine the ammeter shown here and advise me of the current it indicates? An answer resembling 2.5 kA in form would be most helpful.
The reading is 0.1 kA
